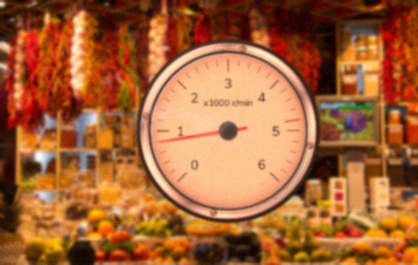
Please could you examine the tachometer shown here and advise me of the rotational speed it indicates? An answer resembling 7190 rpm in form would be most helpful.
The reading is 800 rpm
